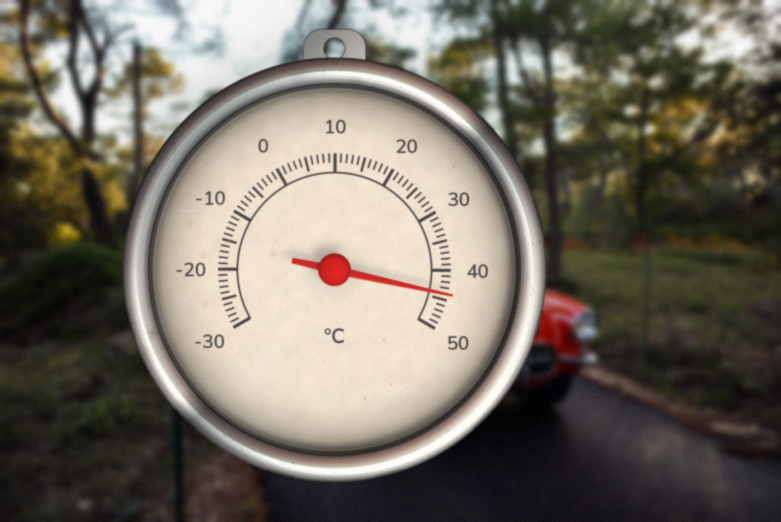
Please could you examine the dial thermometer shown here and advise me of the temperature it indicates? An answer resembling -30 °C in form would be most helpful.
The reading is 44 °C
